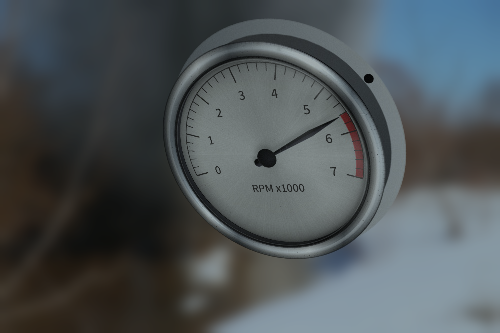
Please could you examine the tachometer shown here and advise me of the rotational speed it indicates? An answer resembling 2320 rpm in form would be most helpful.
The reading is 5600 rpm
